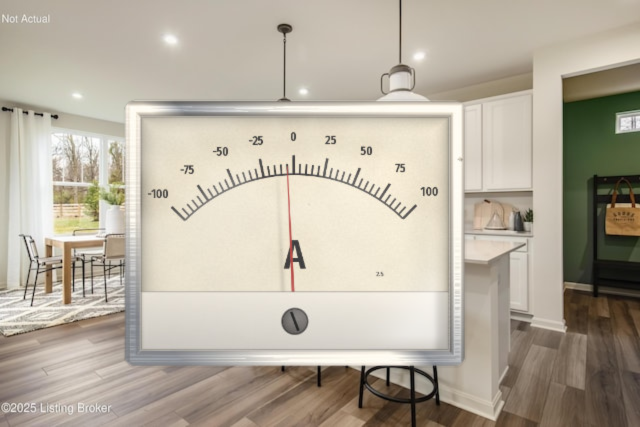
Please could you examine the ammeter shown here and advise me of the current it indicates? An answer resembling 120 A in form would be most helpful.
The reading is -5 A
